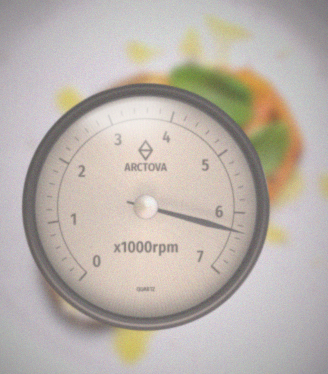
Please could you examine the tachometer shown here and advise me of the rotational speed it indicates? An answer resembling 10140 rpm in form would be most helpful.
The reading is 6300 rpm
